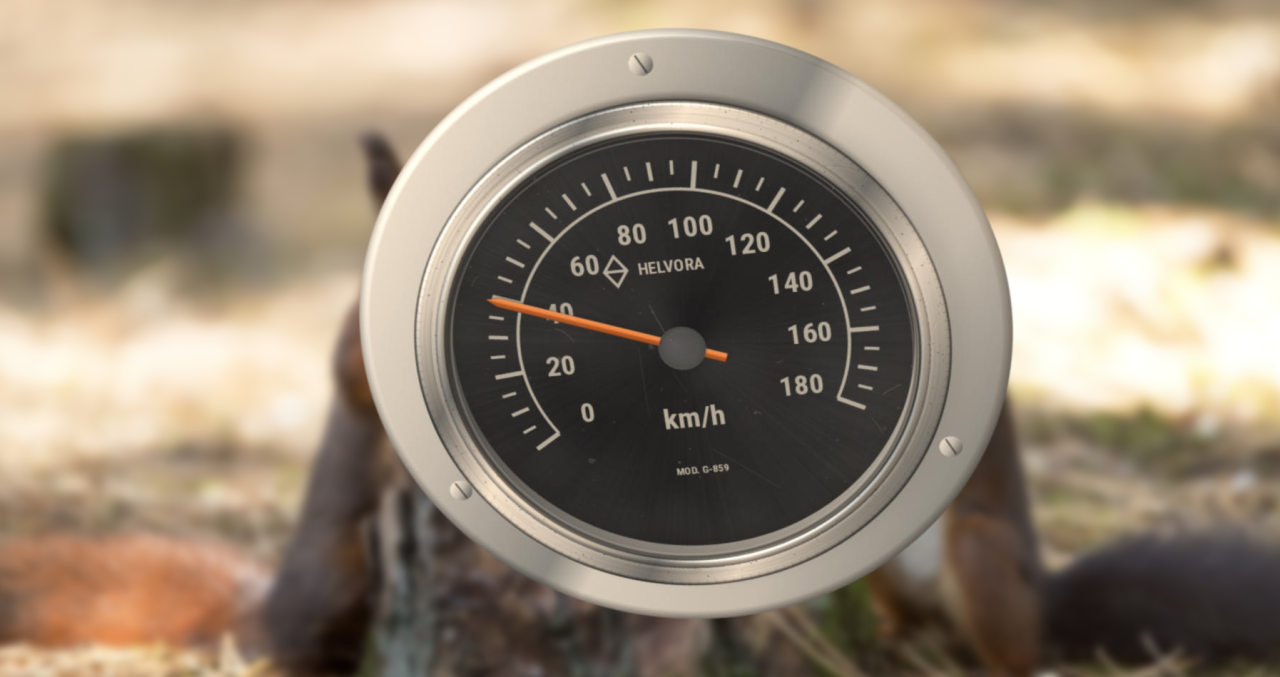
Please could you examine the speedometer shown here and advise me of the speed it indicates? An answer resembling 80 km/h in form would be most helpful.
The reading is 40 km/h
